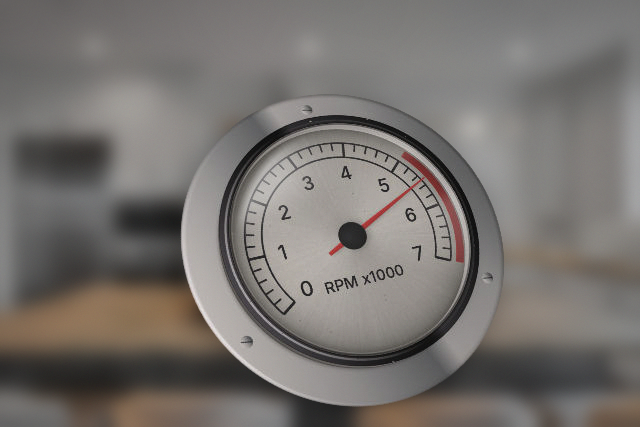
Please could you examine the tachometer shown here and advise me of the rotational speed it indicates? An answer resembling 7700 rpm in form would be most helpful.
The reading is 5500 rpm
